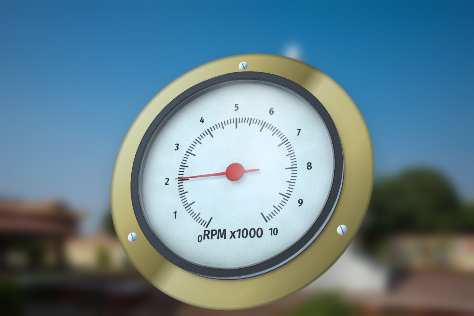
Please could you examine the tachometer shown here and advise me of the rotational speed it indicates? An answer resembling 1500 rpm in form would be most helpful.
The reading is 2000 rpm
